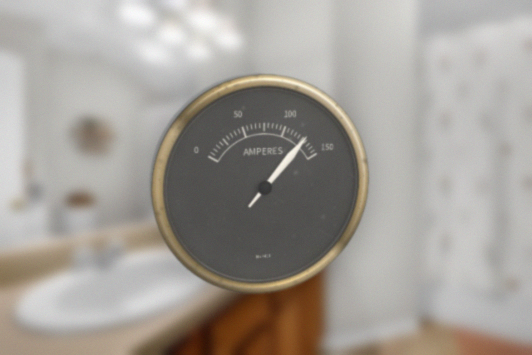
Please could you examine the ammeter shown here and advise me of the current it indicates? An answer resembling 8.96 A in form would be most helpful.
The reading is 125 A
